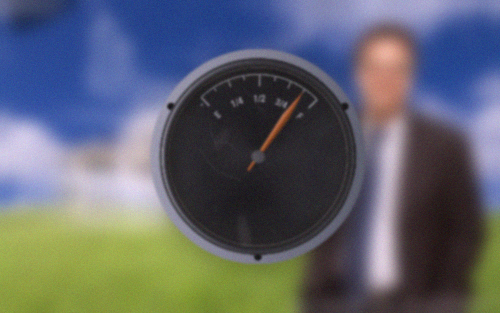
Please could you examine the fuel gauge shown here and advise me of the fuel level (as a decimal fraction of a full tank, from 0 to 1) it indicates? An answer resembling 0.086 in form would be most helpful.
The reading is 0.875
